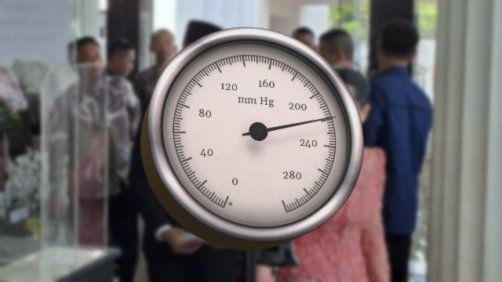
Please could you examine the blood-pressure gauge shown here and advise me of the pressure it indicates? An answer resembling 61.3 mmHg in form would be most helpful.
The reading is 220 mmHg
